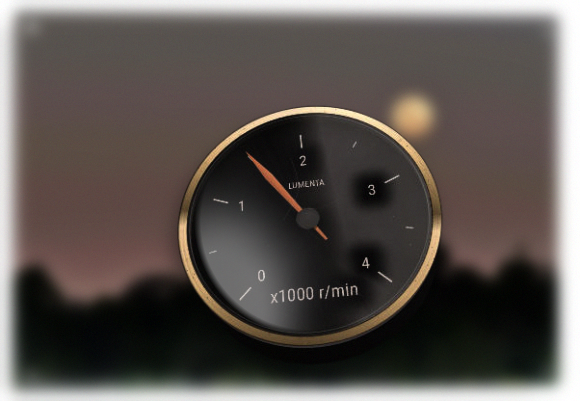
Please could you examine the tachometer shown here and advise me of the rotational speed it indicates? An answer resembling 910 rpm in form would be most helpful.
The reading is 1500 rpm
